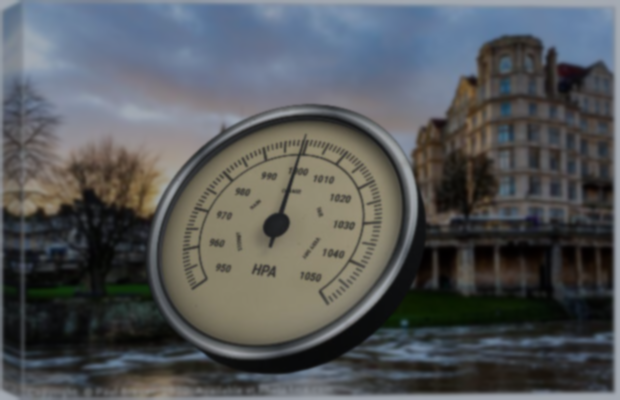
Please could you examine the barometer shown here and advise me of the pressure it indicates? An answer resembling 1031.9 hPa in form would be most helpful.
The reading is 1000 hPa
